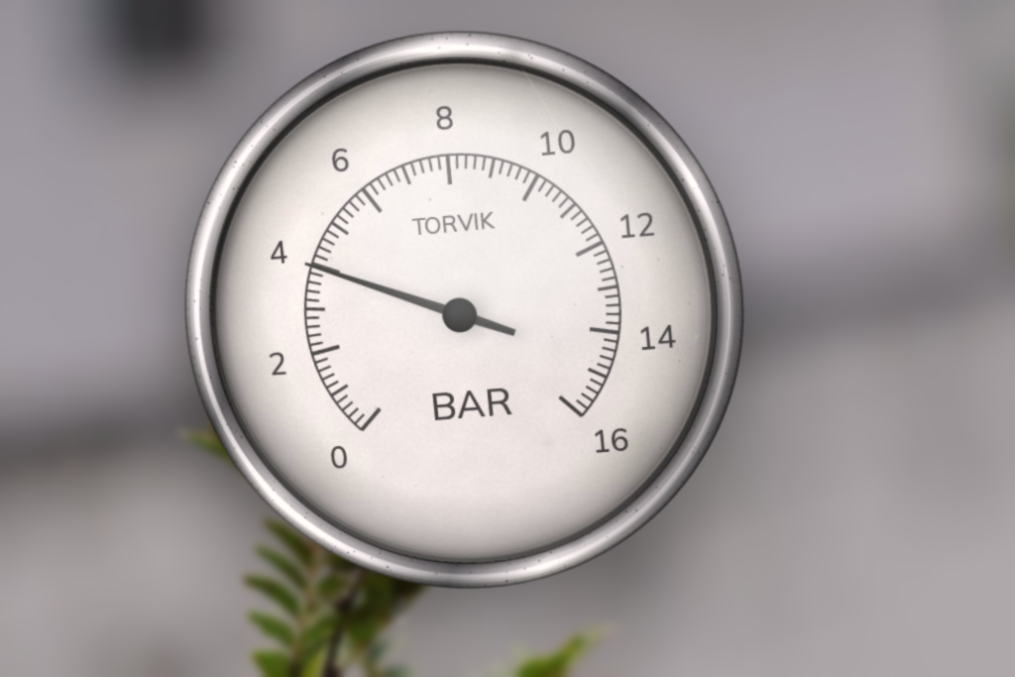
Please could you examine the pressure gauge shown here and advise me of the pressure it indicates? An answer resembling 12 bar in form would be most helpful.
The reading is 4 bar
